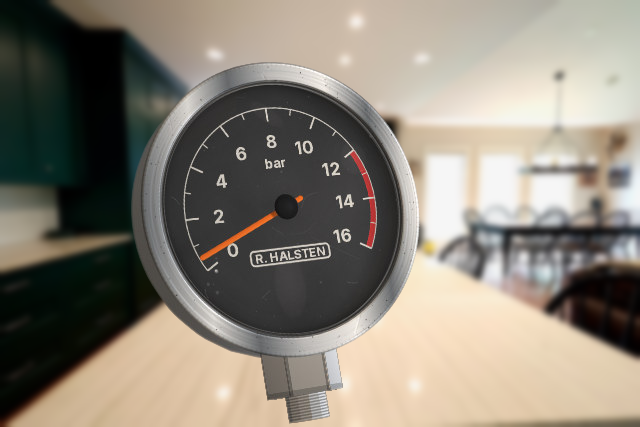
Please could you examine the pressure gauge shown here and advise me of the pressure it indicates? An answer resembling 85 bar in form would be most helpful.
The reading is 0.5 bar
